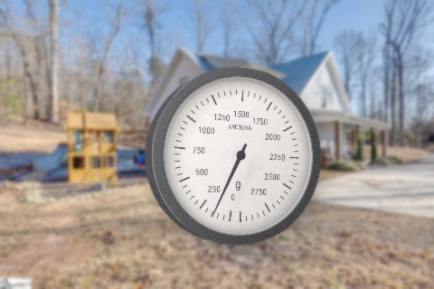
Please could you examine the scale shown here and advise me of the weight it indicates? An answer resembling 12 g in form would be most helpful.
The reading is 150 g
